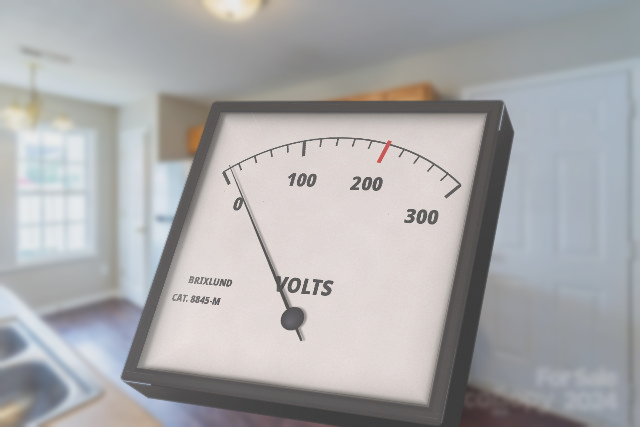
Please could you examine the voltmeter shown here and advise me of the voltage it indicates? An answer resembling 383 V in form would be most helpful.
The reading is 10 V
